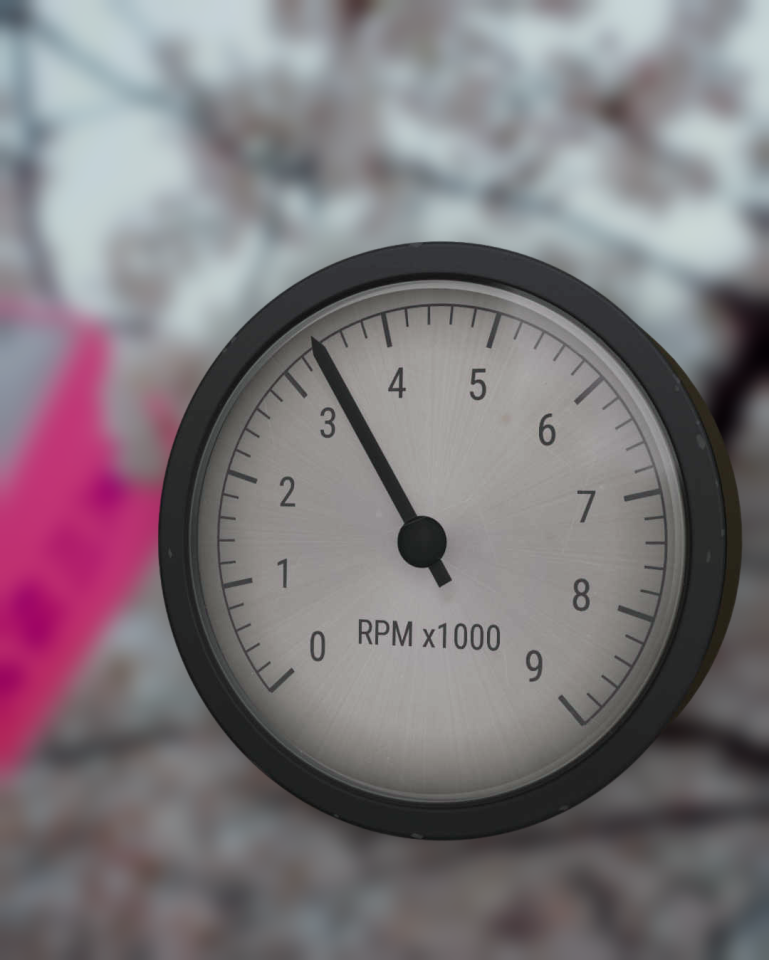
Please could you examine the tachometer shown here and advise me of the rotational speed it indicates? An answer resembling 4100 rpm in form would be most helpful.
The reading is 3400 rpm
